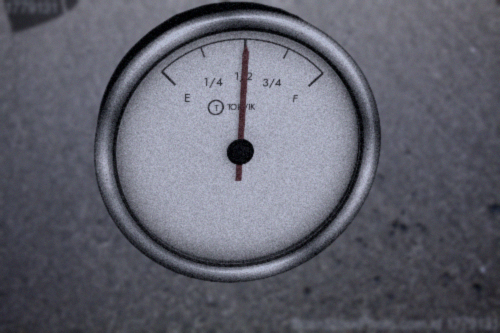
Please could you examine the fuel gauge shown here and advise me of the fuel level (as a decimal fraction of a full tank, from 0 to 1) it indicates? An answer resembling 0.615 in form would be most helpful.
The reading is 0.5
